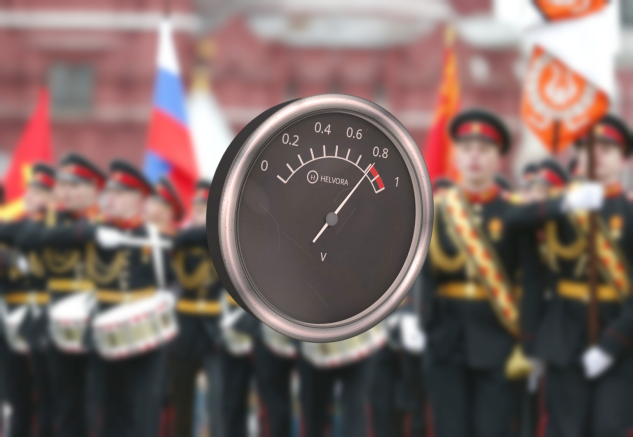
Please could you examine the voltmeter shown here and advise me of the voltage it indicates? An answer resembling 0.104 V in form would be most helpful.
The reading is 0.8 V
